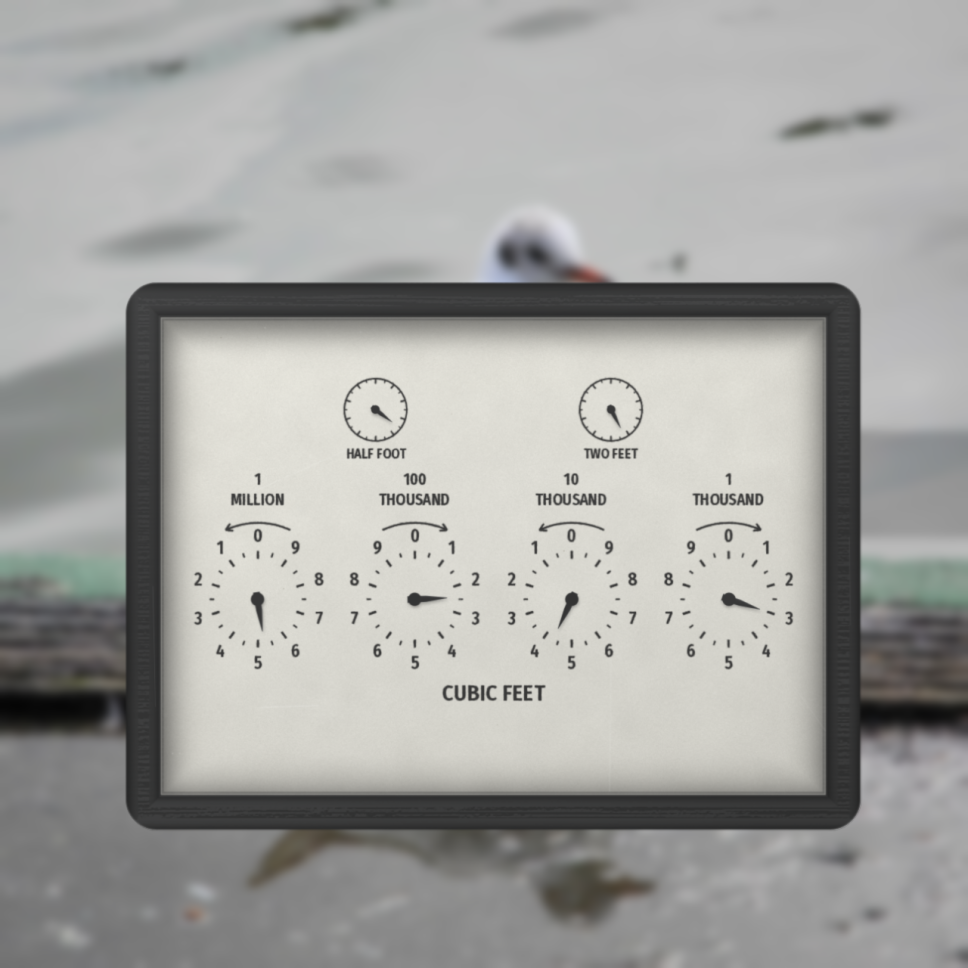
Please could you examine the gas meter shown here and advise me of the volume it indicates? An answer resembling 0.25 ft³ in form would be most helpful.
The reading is 524300 ft³
